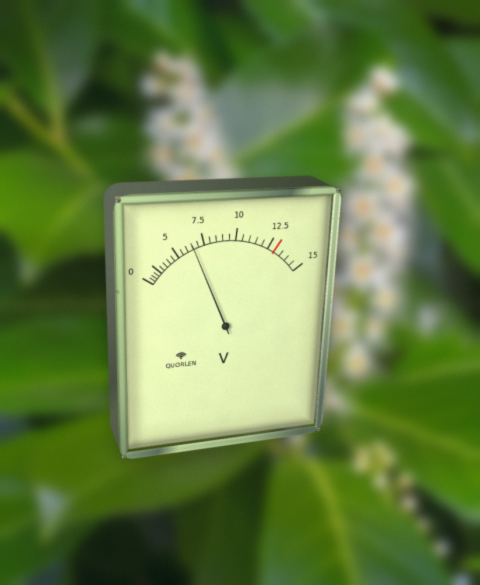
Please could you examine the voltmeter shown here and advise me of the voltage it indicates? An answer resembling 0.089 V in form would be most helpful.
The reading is 6.5 V
